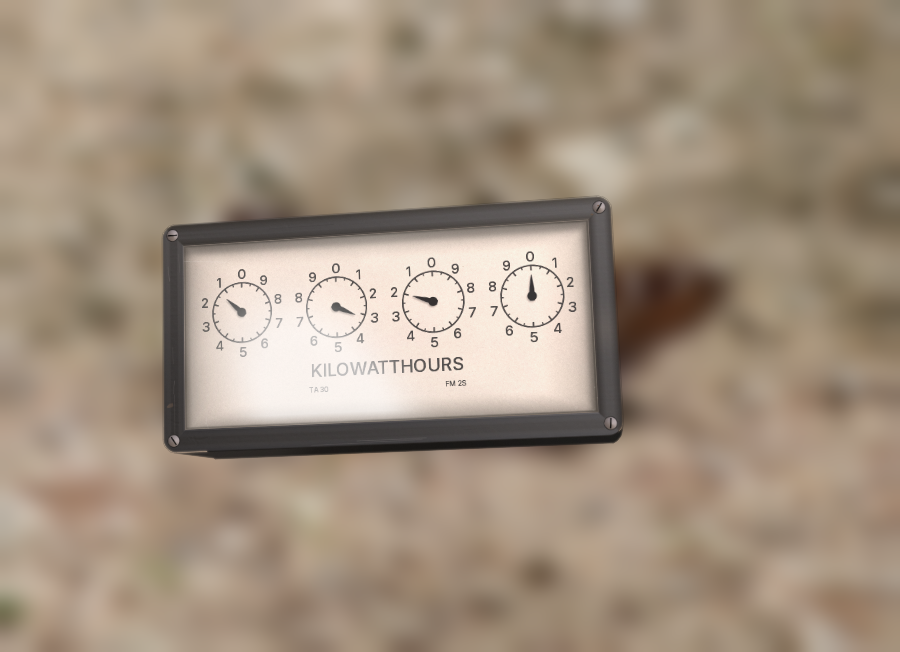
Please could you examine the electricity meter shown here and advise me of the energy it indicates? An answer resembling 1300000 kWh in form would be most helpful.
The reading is 1320 kWh
